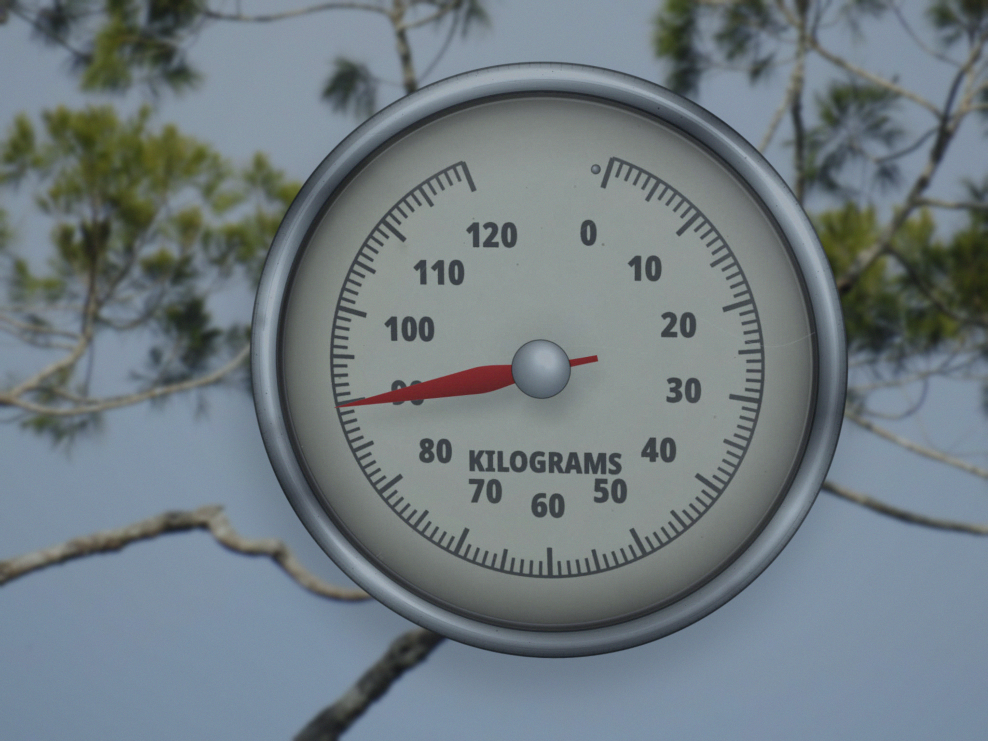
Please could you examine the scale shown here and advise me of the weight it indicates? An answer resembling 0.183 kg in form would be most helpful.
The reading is 90 kg
